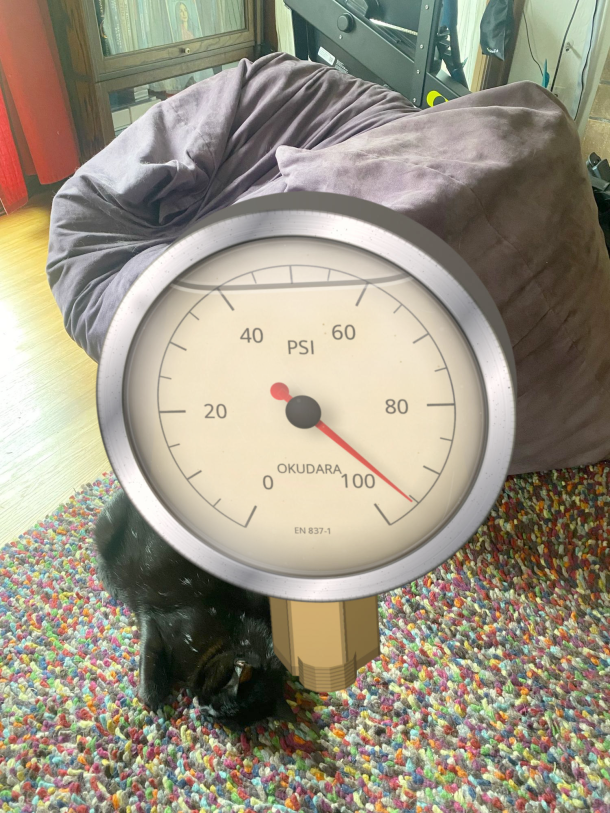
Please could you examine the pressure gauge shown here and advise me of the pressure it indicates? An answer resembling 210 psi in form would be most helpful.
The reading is 95 psi
